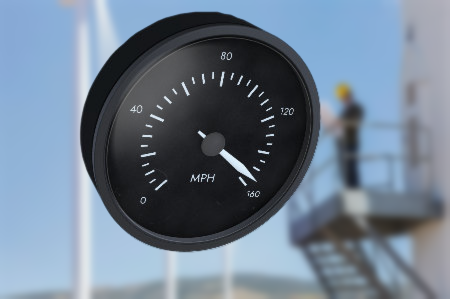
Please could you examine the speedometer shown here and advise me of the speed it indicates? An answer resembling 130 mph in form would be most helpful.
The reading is 155 mph
